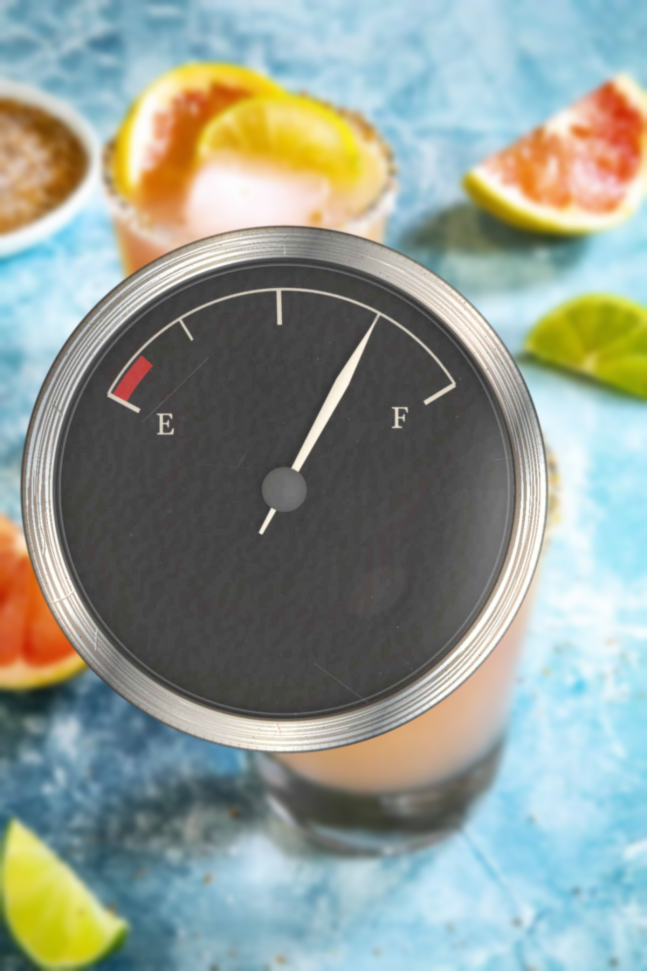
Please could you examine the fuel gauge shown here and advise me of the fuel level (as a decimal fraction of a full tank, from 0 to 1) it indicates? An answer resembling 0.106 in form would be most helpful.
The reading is 0.75
